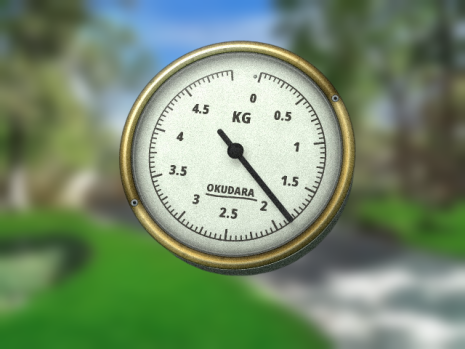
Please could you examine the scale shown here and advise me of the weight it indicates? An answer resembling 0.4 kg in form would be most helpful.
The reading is 1.85 kg
